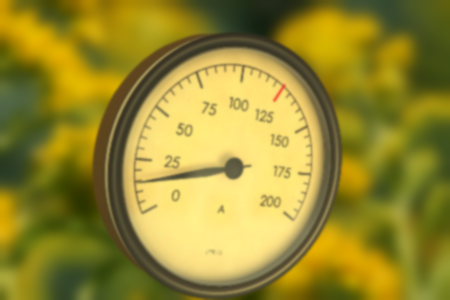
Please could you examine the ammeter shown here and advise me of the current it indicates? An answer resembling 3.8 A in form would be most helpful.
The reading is 15 A
